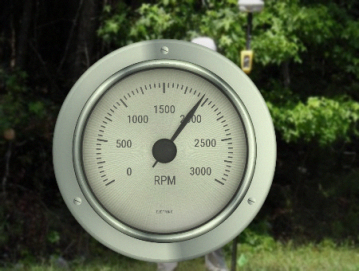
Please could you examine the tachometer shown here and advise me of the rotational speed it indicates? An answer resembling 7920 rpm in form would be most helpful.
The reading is 1950 rpm
